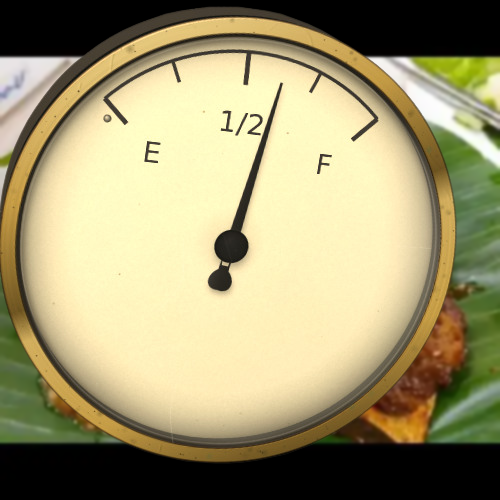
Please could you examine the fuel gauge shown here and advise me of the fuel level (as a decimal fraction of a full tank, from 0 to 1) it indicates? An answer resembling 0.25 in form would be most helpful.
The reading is 0.625
